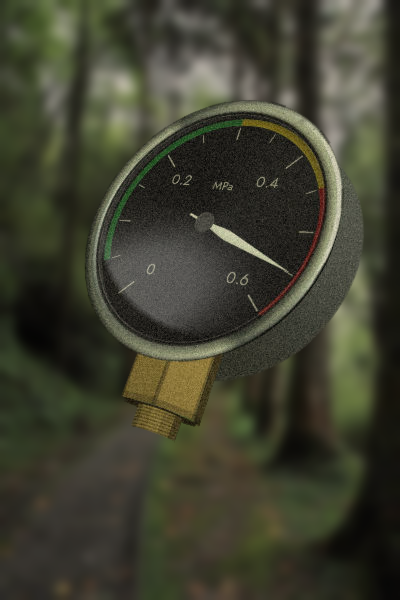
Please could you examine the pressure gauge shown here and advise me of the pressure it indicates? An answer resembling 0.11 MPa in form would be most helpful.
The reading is 0.55 MPa
